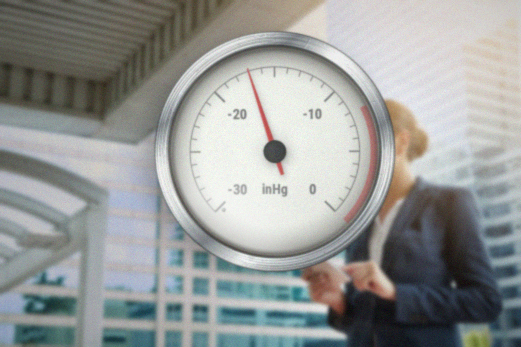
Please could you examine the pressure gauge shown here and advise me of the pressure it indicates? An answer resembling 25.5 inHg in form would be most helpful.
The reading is -17 inHg
